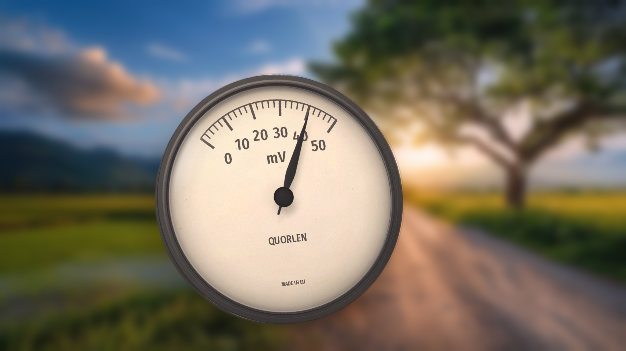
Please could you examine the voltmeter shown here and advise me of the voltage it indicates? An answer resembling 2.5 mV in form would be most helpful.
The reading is 40 mV
